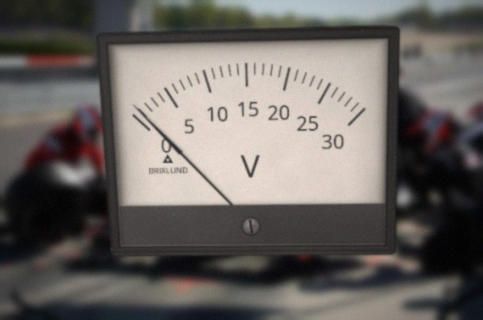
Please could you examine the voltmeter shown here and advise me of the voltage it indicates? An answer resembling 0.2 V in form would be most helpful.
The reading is 1 V
